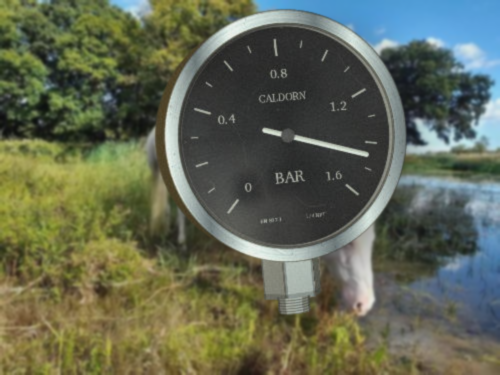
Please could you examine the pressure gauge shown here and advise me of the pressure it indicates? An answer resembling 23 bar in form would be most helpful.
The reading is 1.45 bar
